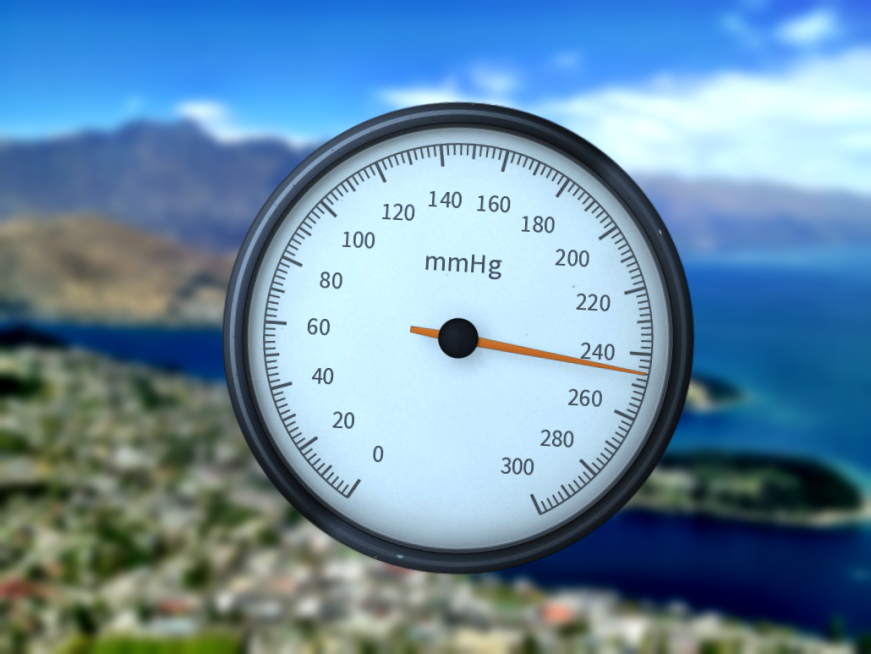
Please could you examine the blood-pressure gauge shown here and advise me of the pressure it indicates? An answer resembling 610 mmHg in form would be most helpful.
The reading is 246 mmHg
